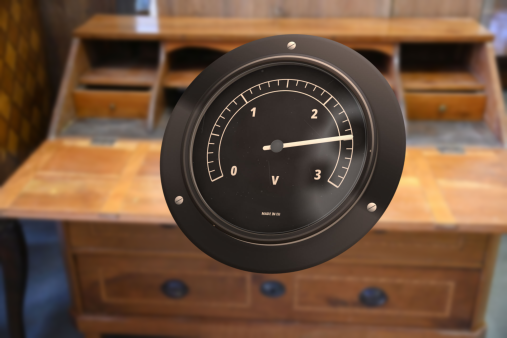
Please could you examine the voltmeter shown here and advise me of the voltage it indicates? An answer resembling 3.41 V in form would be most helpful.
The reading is 2.5 V
